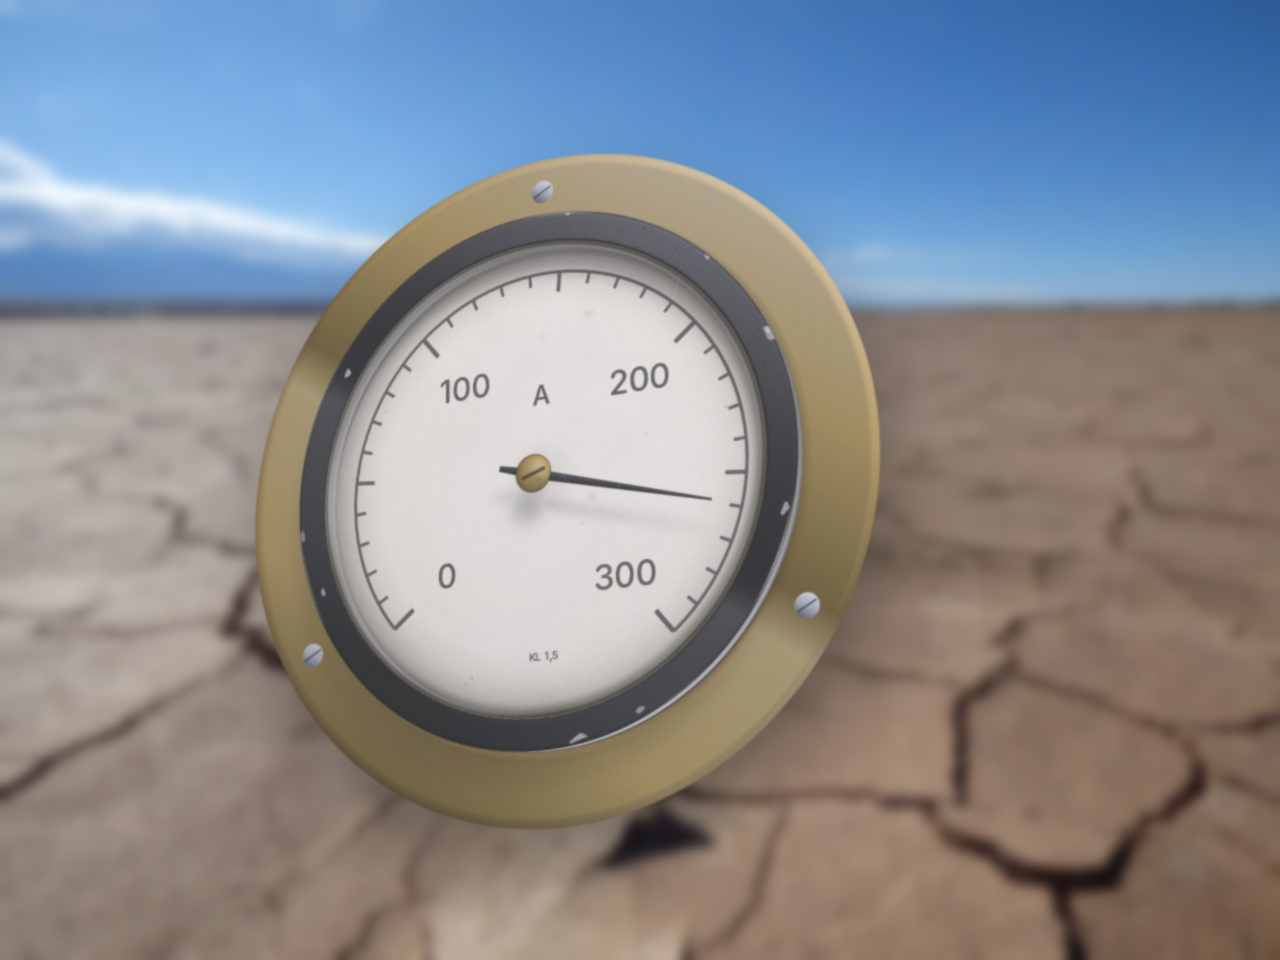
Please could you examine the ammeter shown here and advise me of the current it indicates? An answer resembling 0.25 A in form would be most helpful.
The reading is 260 A
